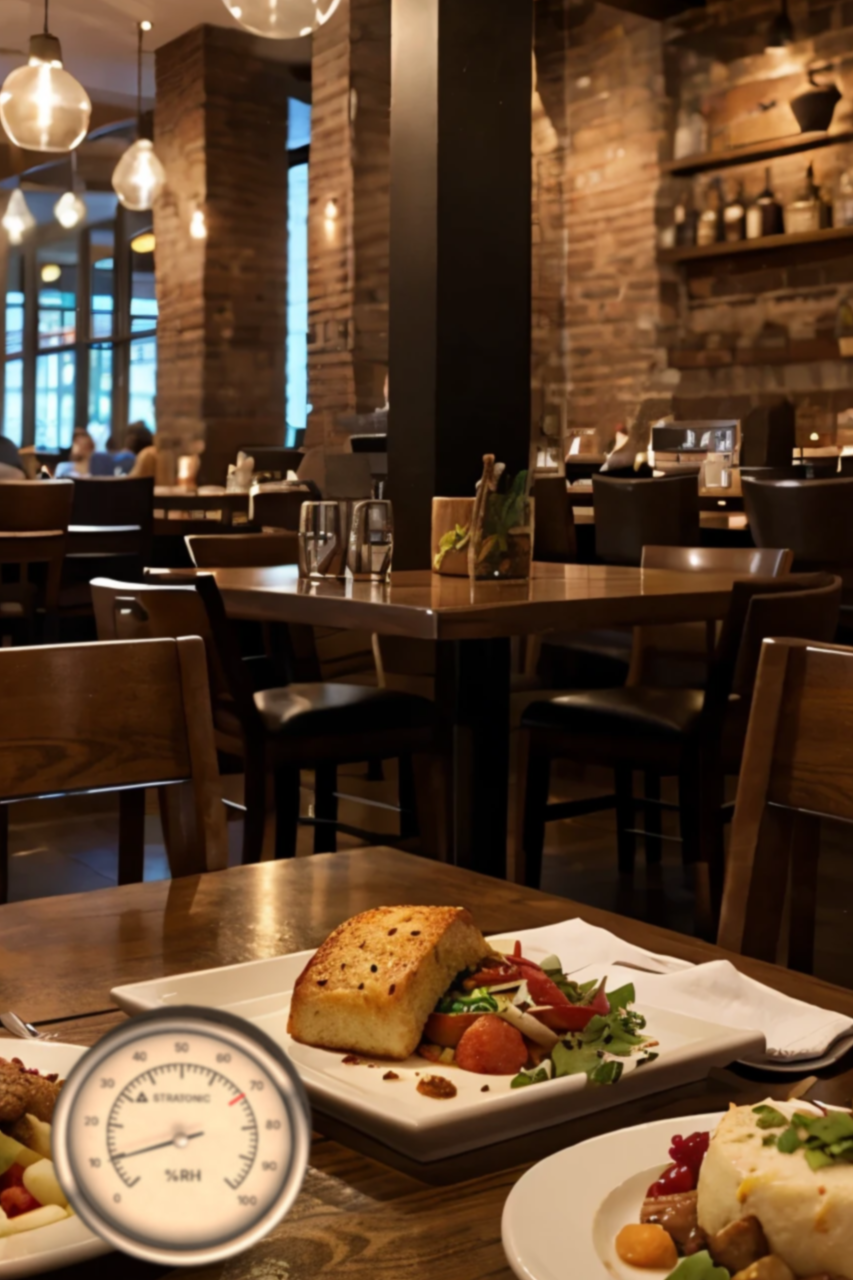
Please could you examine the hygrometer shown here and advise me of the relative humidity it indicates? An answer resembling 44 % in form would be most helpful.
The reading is 10 %
